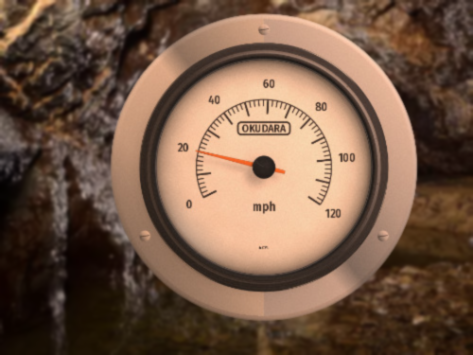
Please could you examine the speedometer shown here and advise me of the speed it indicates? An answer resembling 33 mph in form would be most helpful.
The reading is 20 mph
